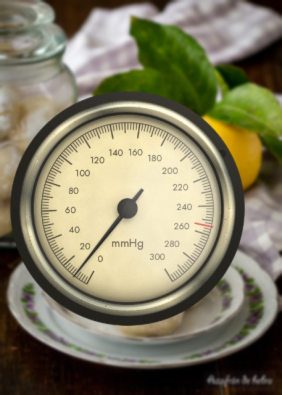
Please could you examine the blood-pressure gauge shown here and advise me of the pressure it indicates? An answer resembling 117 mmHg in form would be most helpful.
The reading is 10 mmHg
